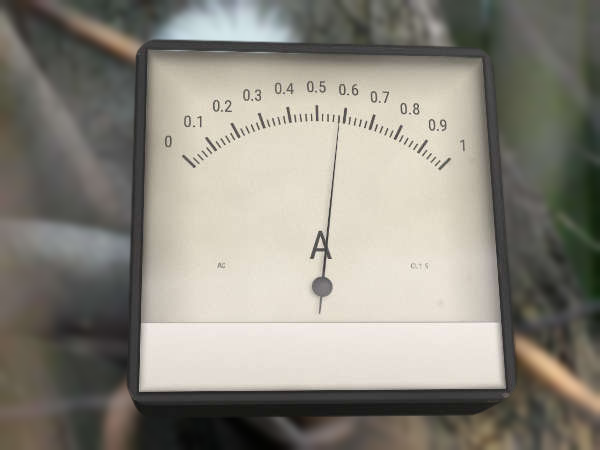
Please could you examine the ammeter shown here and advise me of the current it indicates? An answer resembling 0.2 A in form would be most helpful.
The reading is 0.58 A
